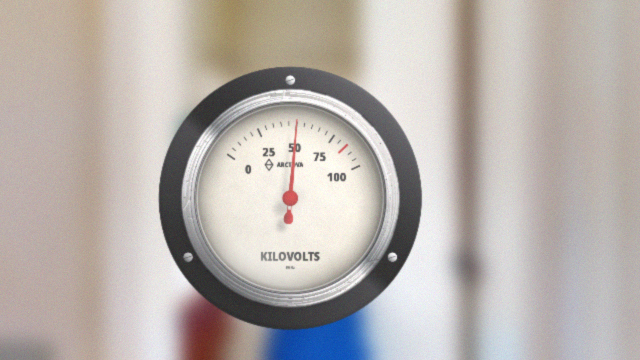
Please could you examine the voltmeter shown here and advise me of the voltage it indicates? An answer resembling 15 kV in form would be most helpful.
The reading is 50 kV
